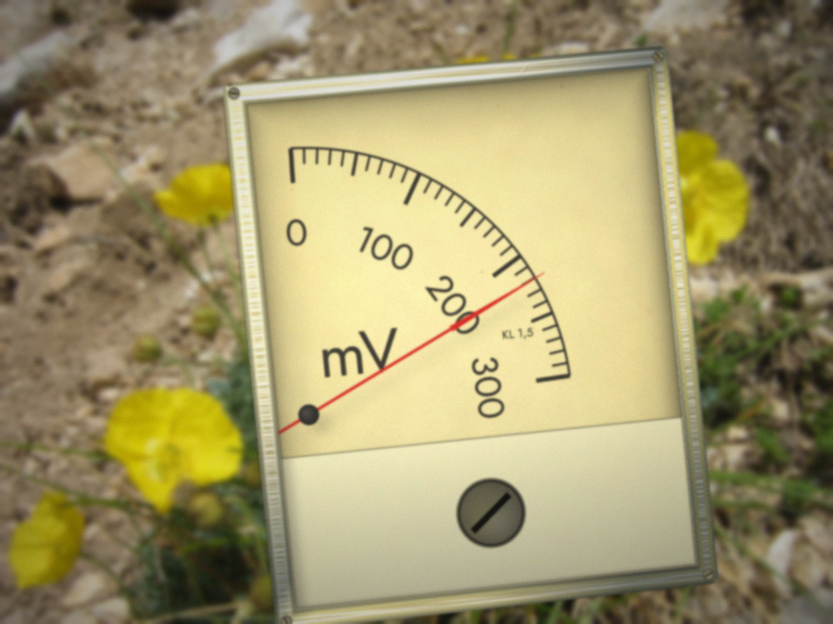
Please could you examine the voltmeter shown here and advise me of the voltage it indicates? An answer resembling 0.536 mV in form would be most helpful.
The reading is 220 mV
